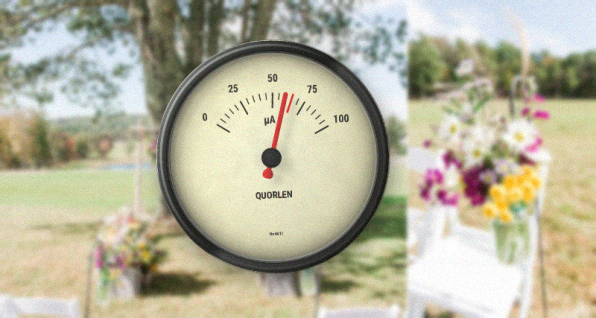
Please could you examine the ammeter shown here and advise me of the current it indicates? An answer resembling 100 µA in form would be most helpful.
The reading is 60 µA
